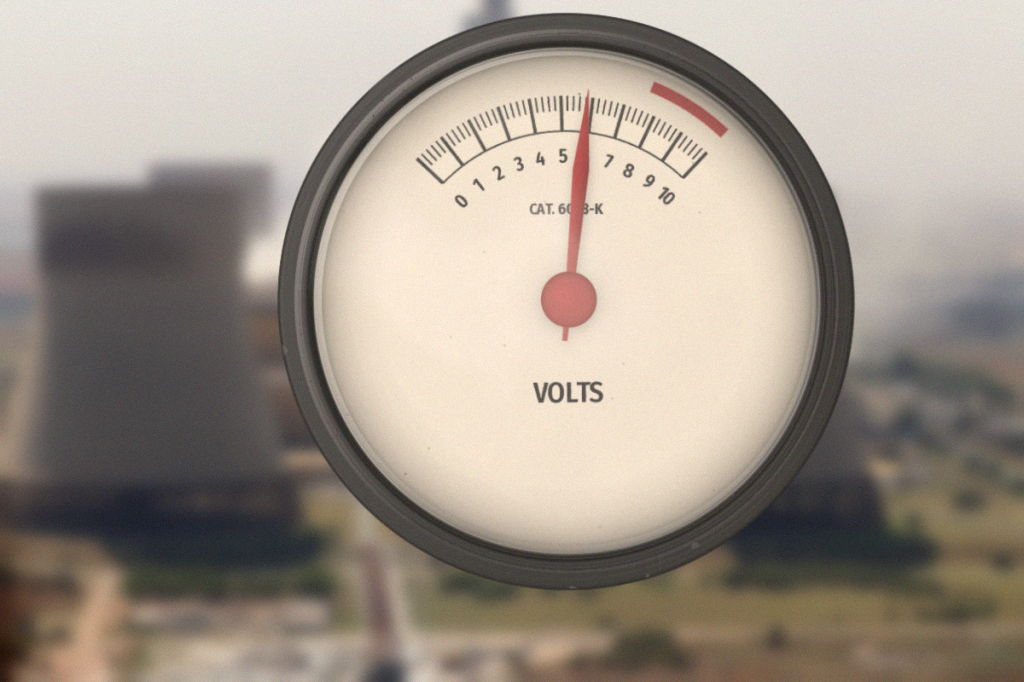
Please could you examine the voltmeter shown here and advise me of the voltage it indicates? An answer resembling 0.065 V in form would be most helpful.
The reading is 5.8 V
